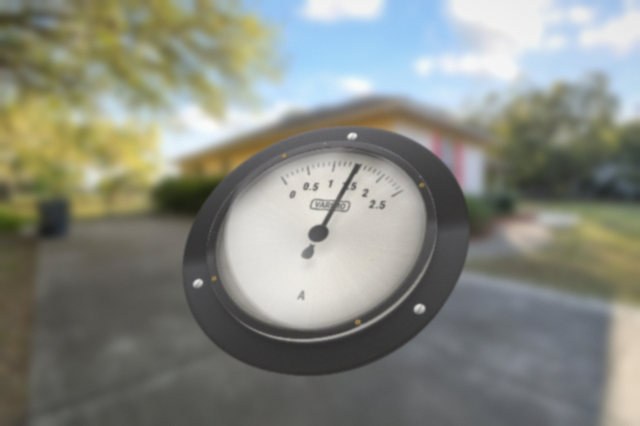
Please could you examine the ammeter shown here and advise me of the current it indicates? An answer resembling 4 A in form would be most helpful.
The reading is 1.5 A
